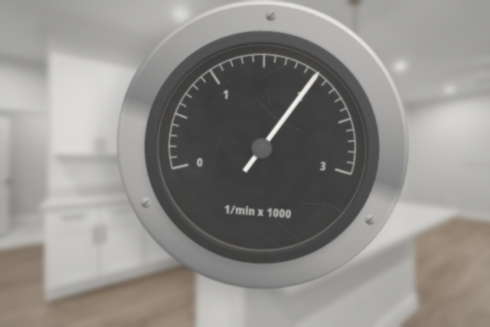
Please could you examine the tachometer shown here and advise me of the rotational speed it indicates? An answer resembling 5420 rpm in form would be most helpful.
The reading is 2000 rpm
